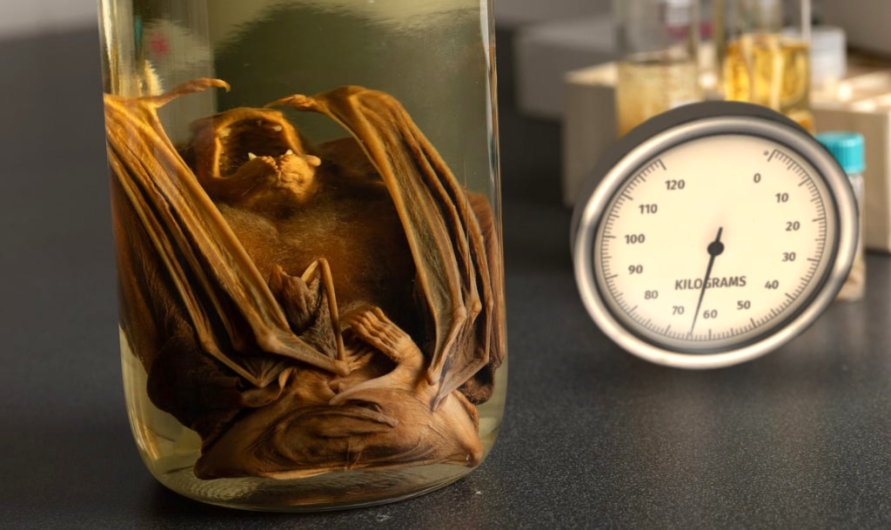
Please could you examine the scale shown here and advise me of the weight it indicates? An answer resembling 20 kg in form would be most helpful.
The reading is 65 kg
